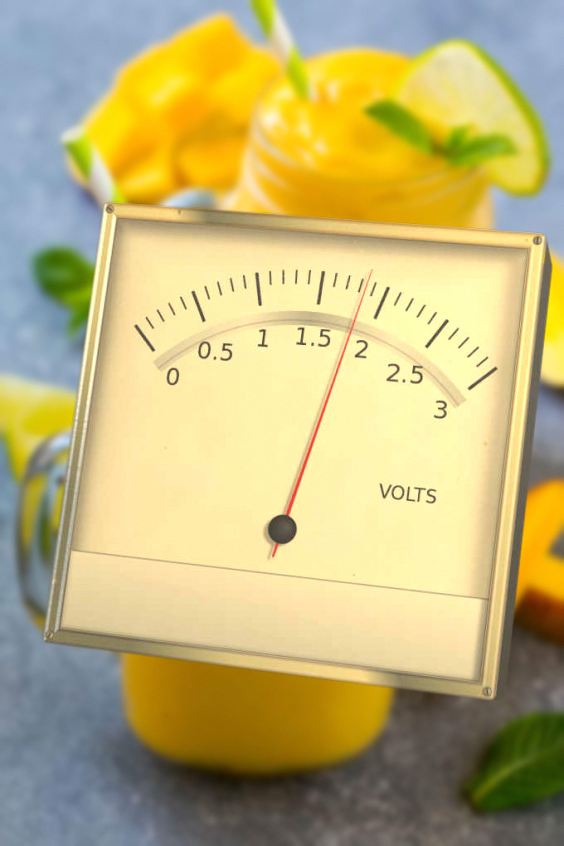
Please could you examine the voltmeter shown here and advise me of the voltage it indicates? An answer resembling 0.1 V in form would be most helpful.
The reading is 1.85 V
